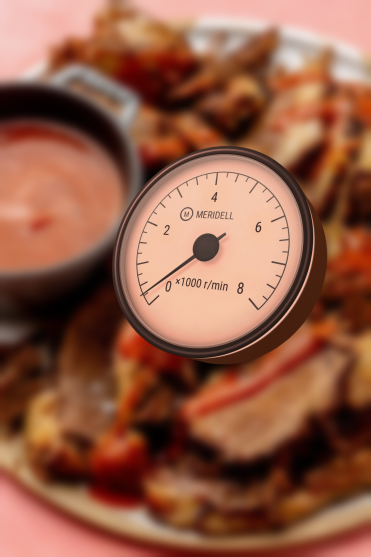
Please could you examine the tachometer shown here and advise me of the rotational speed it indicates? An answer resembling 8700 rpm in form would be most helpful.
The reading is 250 rpm
